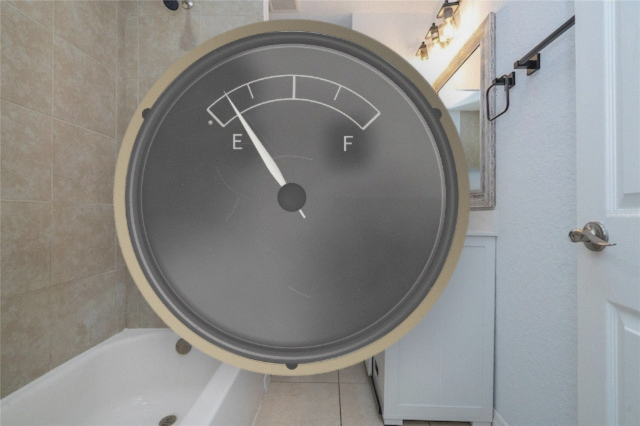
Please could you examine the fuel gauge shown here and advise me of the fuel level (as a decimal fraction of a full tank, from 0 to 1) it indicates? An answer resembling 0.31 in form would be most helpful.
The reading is 0.125
